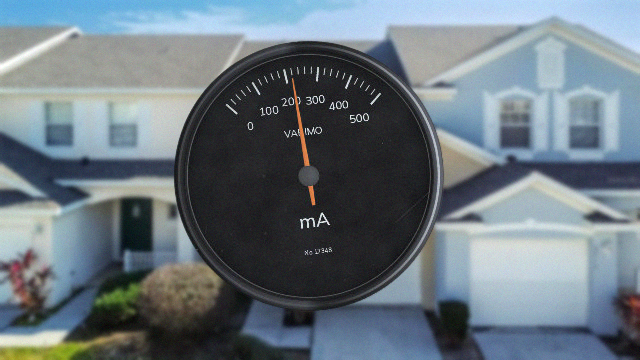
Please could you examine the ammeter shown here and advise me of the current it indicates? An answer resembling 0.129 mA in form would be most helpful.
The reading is 220 mA
